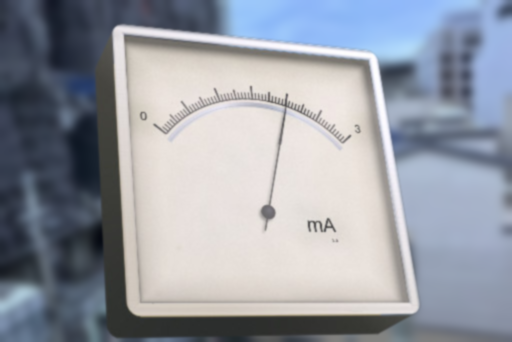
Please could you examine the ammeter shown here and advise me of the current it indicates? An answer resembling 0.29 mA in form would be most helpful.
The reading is 2 mA
